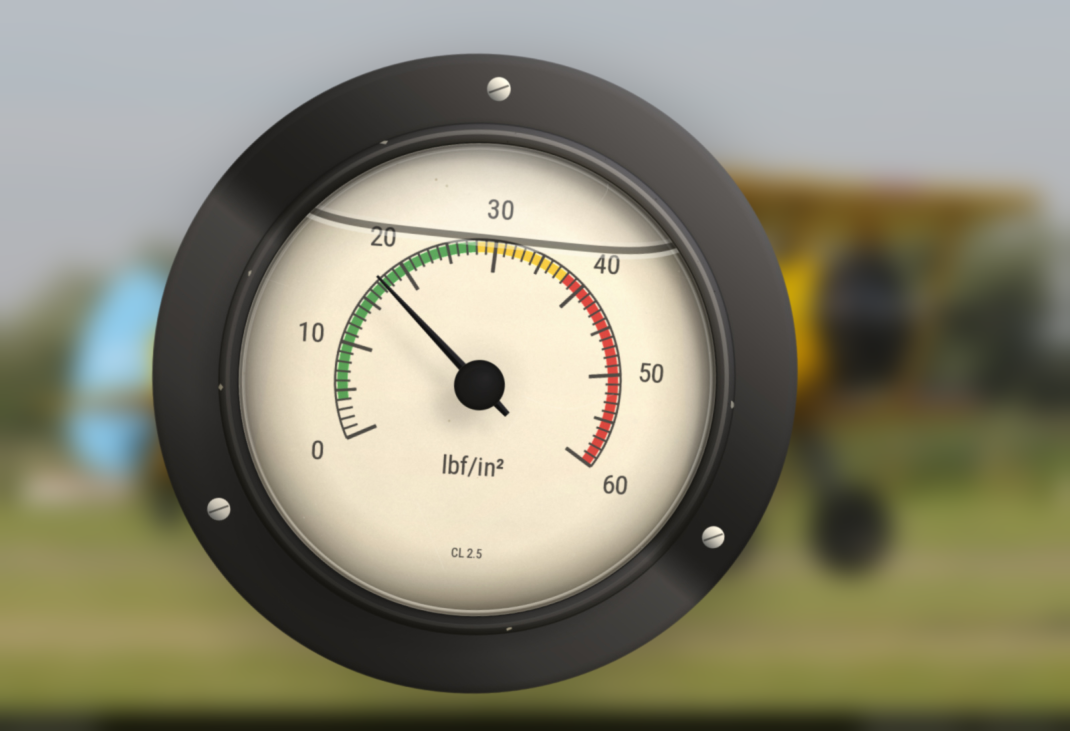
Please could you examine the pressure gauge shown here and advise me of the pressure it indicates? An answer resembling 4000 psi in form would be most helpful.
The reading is 17.5 psi
